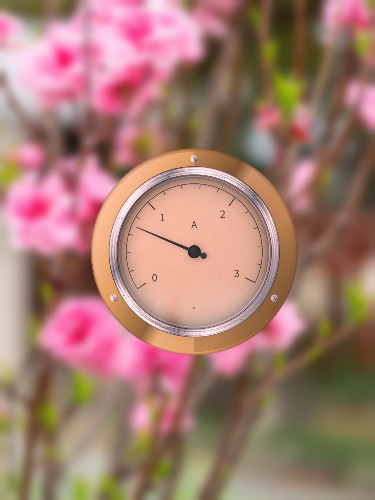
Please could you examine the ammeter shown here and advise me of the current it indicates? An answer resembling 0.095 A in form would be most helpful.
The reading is 0.7 A
